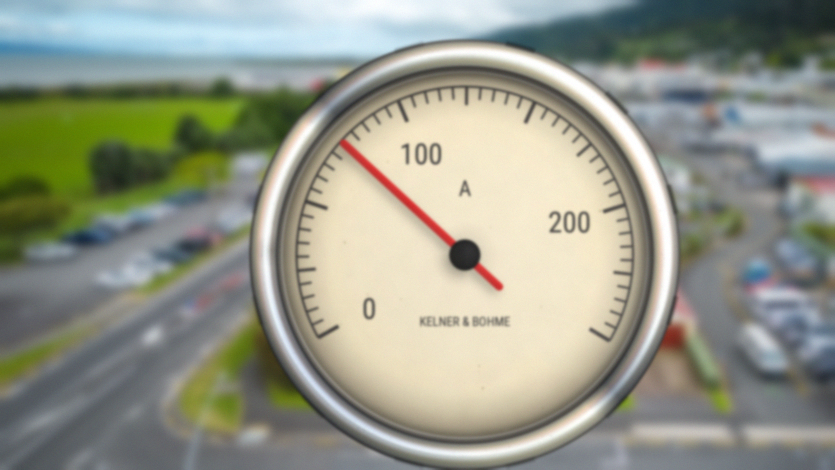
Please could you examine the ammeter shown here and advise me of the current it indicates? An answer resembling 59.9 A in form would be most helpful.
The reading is 75 A
